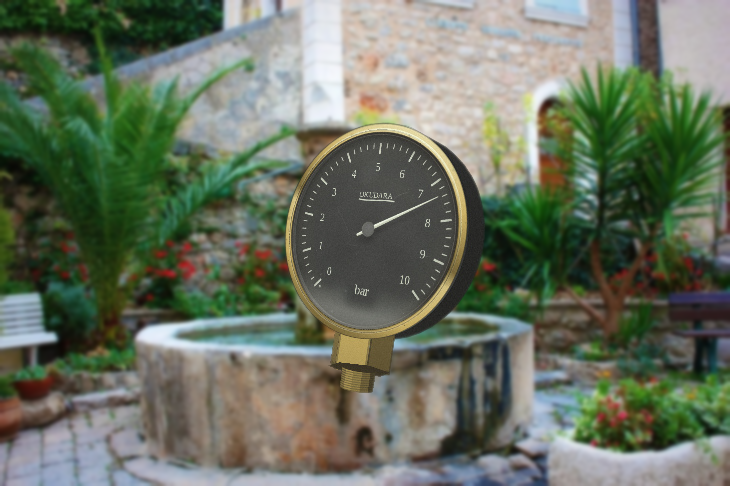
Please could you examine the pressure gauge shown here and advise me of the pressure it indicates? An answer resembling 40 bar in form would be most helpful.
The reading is 7.4 bar
